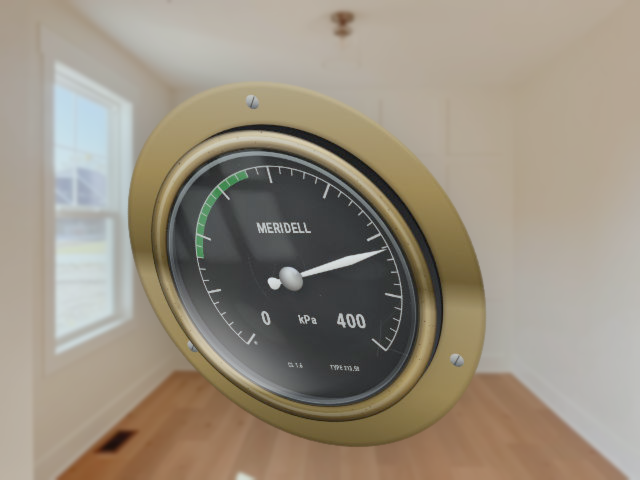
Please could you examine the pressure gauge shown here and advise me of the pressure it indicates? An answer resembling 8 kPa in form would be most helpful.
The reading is 310 kPa
